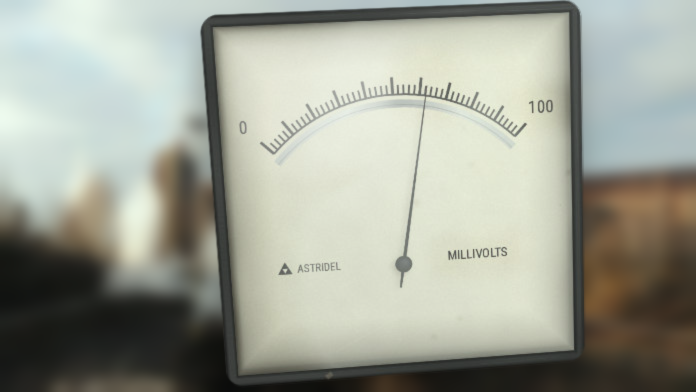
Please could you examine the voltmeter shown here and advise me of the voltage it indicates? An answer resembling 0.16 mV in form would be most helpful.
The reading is 62 mV
